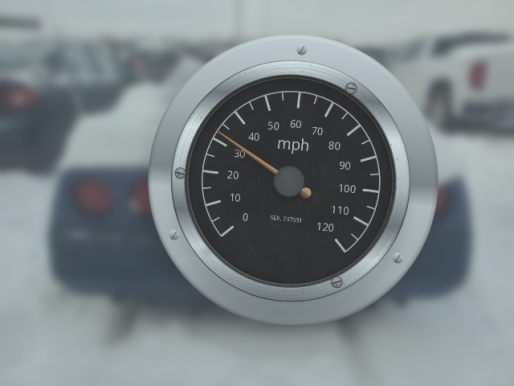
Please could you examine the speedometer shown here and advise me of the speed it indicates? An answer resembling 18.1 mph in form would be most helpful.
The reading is 32.5 mph
